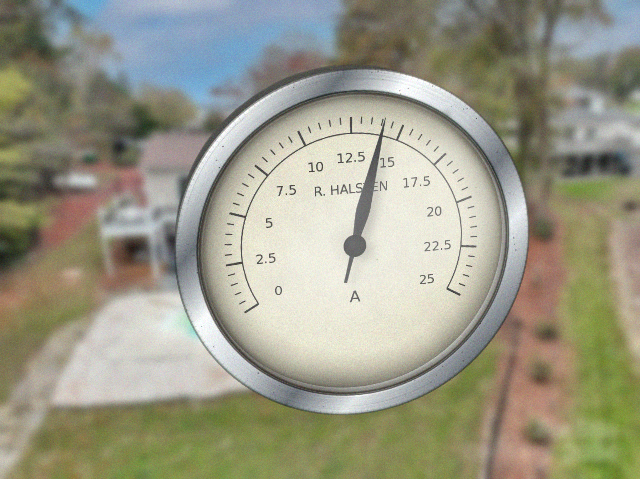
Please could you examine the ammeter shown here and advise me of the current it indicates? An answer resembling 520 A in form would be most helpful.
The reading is 14 A
